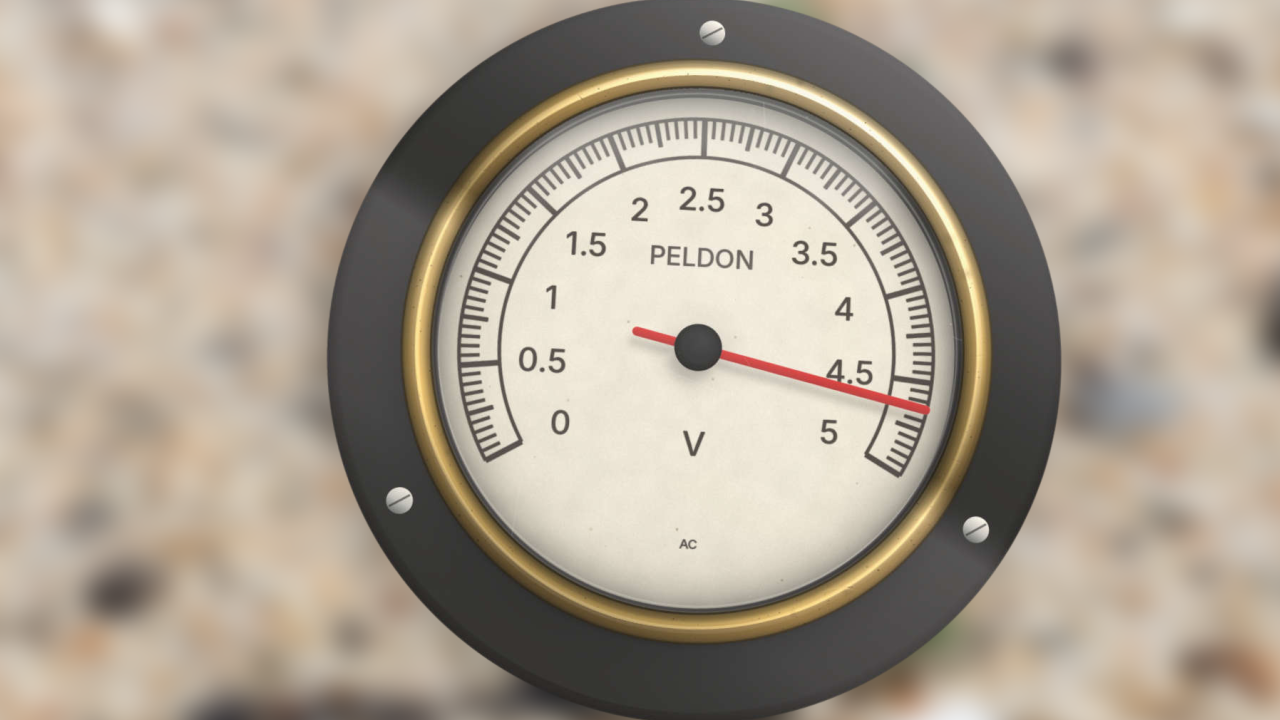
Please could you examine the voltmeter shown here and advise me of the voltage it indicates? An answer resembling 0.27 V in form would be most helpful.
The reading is 4.65 V
